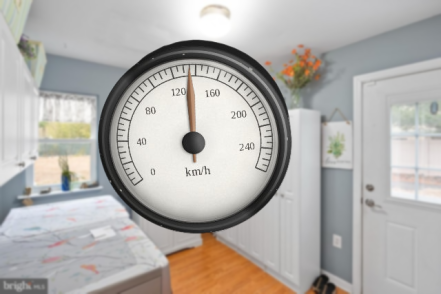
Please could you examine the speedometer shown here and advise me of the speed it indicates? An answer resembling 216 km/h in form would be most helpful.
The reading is 135 km/h
